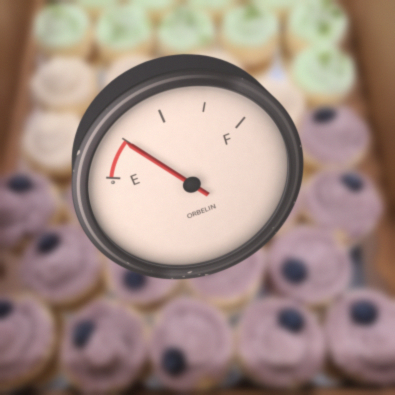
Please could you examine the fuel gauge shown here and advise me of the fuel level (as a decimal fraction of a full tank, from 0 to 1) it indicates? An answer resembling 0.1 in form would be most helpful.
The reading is 0.25
